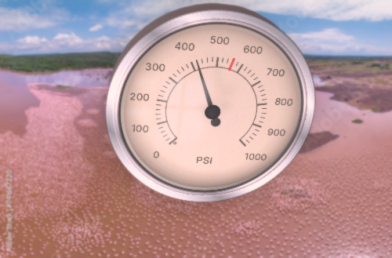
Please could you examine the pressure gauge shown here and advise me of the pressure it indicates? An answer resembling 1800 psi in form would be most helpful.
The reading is 420 psi
